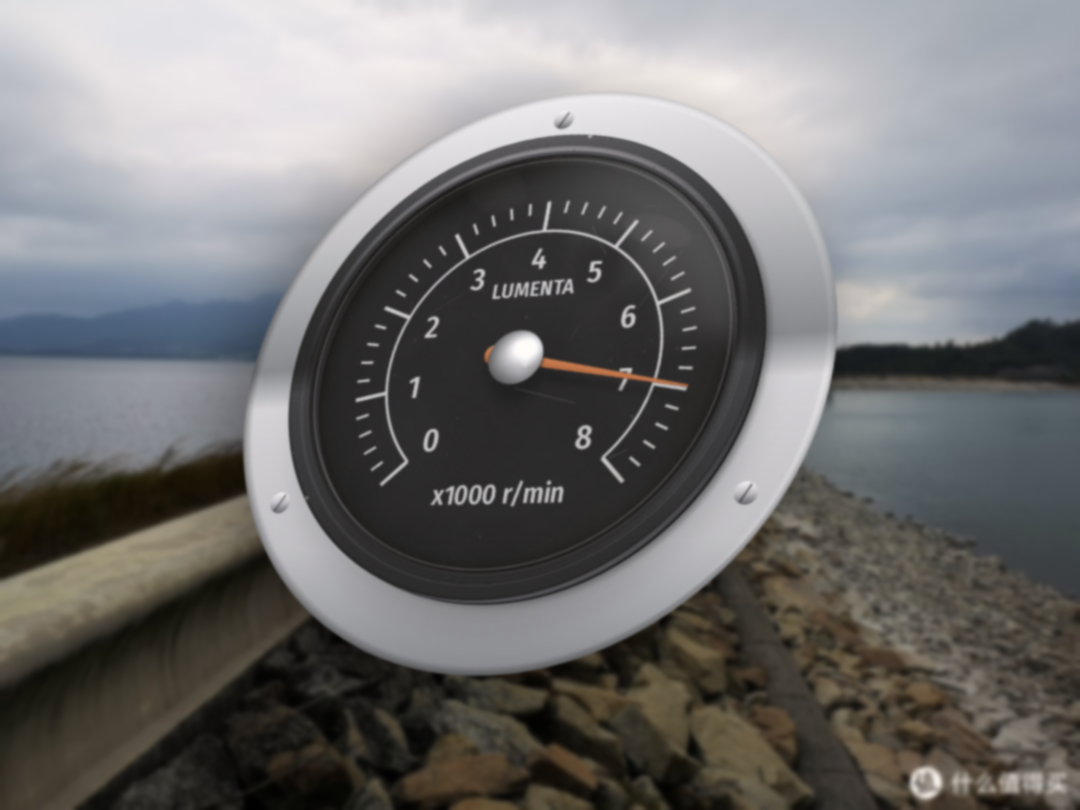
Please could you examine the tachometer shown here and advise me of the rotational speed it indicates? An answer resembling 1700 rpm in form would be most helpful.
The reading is 7000 rpm
